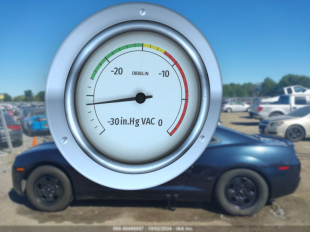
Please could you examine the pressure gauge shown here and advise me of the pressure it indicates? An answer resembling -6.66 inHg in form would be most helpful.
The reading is -26 inHg
